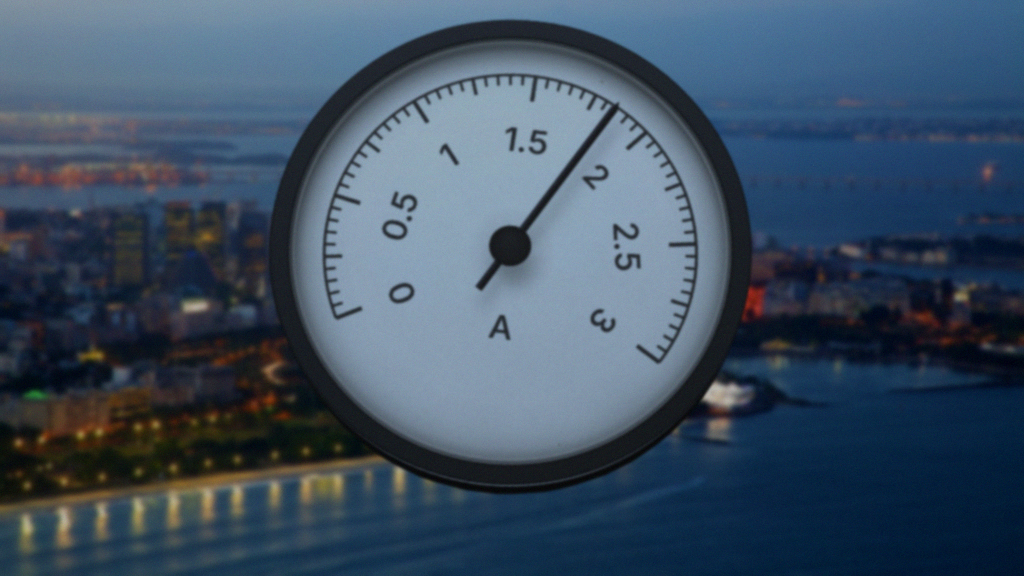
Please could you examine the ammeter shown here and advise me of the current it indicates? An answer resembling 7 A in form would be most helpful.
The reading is 1.85 A
